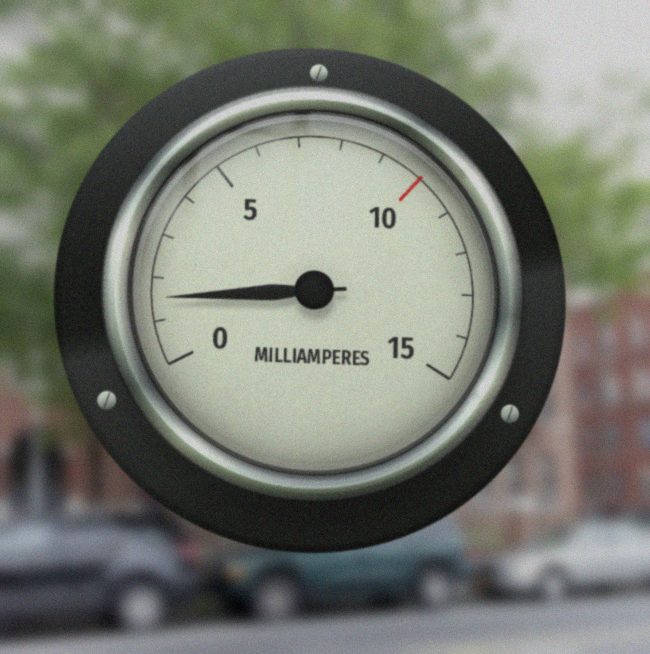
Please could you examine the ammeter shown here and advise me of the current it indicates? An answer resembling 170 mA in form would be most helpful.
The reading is 1.5 mA
